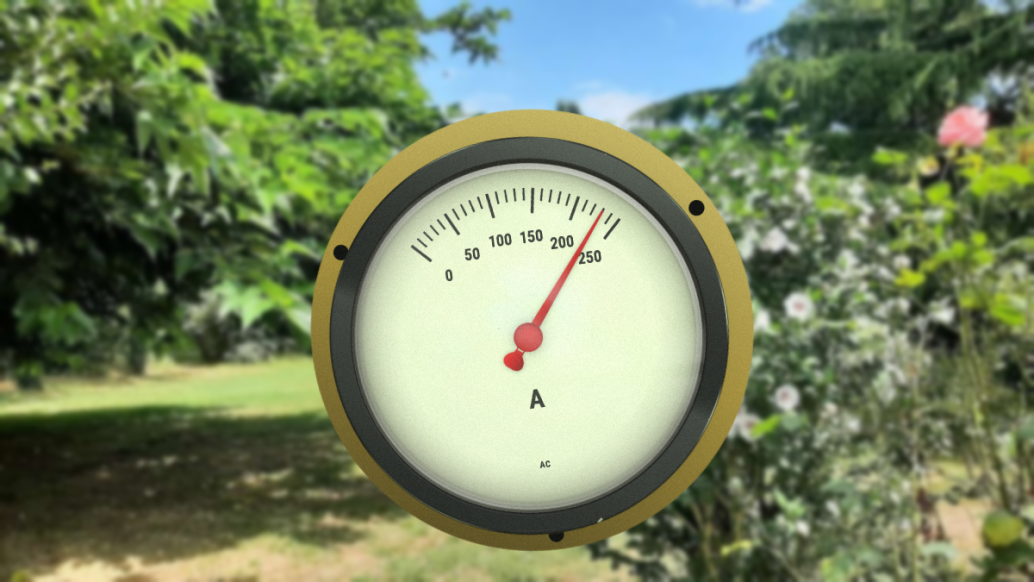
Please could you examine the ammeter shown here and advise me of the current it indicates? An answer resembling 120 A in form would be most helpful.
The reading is 230 A
